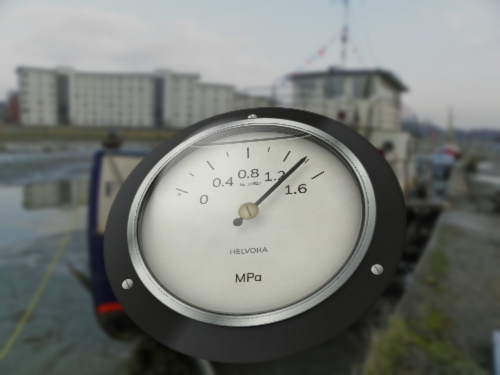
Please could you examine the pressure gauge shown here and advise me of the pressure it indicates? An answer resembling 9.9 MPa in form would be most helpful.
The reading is 1.4 MPa
